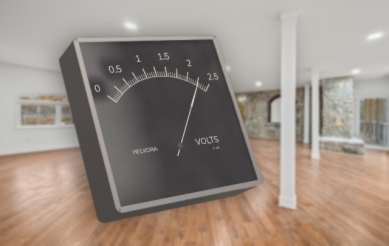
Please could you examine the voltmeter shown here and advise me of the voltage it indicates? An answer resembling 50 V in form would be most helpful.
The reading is 2.25 V
